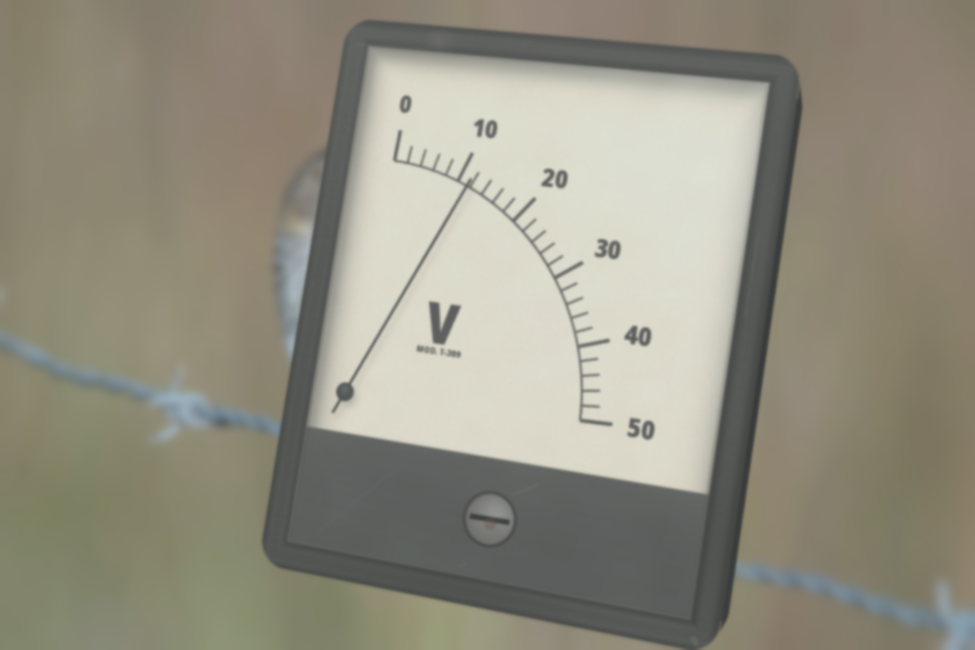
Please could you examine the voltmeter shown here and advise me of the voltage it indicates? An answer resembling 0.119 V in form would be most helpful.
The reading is 12 V
